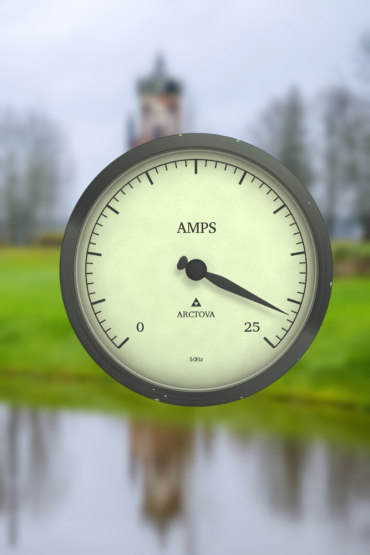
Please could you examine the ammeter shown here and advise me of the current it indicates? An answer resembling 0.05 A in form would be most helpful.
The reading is 23.25 A
